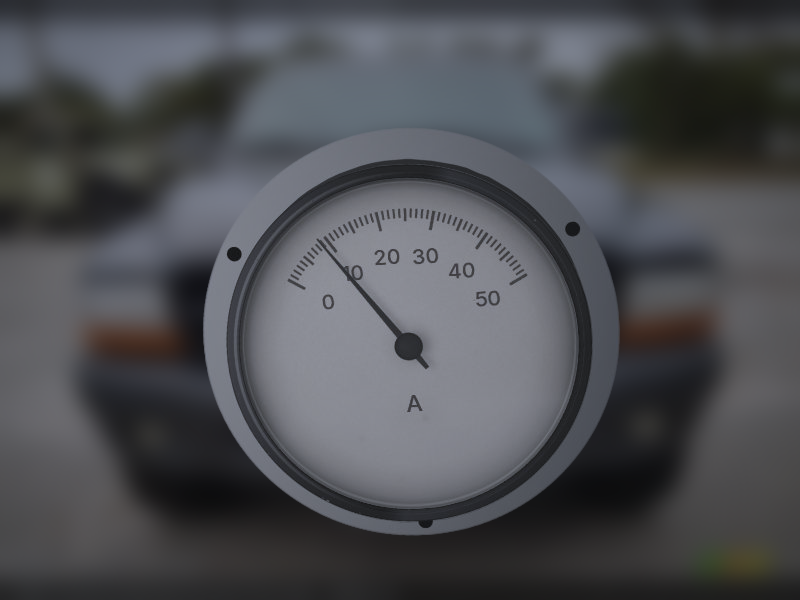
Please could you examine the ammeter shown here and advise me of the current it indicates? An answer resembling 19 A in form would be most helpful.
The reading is 9 A
